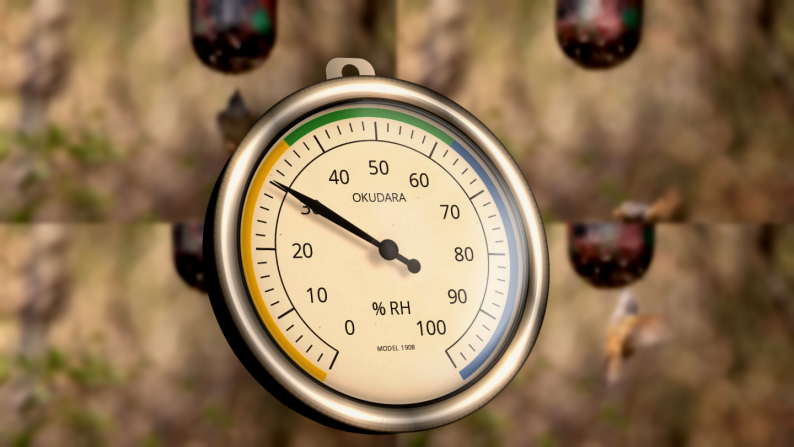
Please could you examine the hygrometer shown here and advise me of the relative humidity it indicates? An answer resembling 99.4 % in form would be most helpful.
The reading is 30 %
